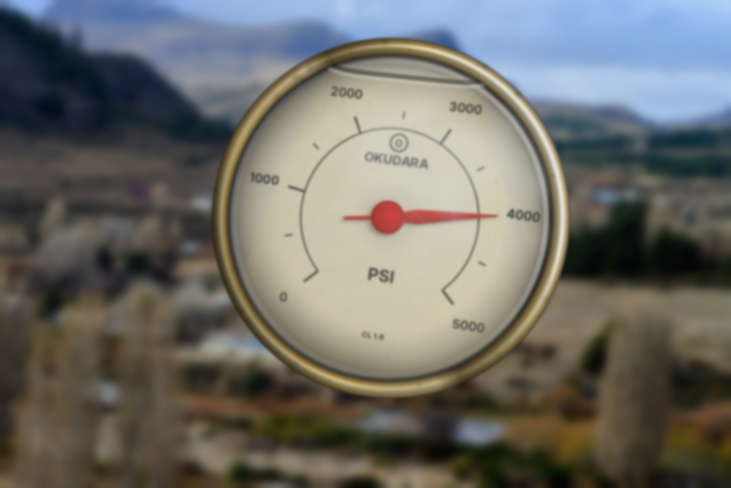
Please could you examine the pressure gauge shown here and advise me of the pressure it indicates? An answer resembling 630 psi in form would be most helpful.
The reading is 4000 psi
